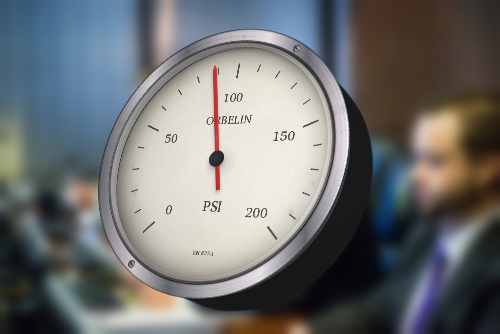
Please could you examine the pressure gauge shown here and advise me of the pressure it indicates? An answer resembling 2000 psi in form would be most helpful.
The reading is 90 psi
